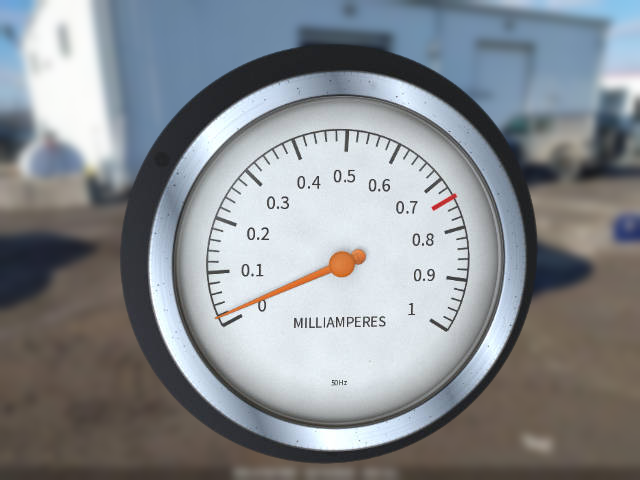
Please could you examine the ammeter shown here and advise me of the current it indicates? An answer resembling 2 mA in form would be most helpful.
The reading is 0.02 mA
